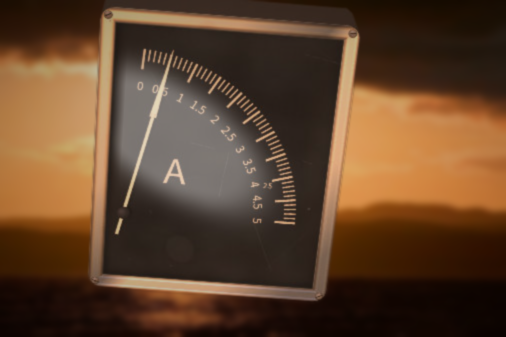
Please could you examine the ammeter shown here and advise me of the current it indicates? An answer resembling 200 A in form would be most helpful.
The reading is 0.5 A
